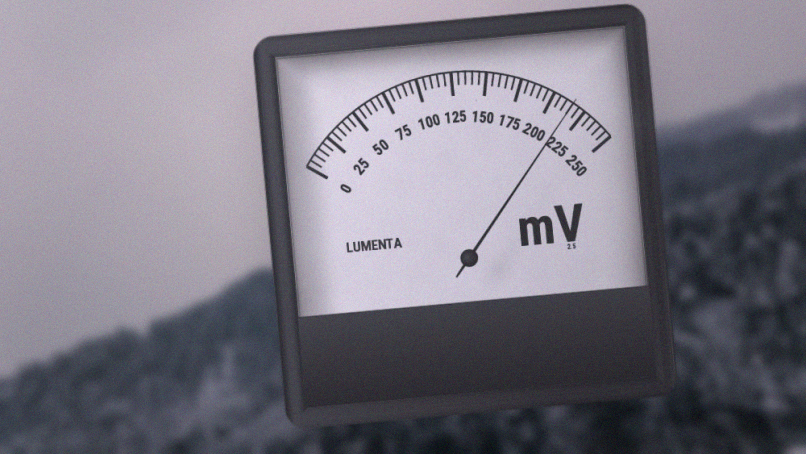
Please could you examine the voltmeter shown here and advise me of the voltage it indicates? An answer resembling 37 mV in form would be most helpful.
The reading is 215 mV
